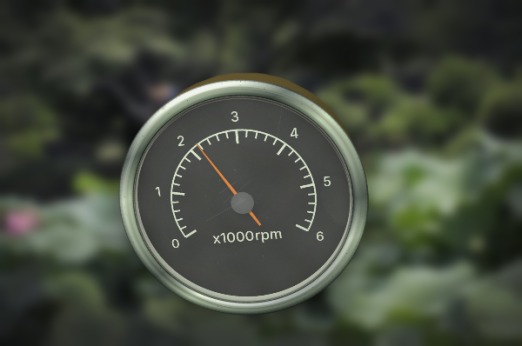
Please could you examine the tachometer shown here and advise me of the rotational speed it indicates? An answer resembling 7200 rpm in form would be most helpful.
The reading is 2200 rpm
